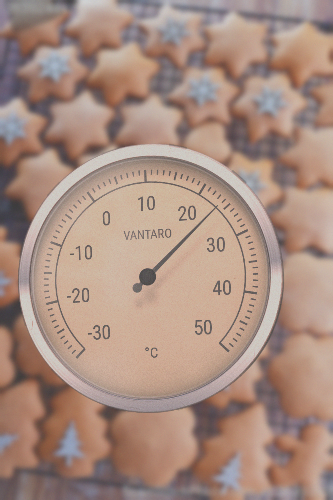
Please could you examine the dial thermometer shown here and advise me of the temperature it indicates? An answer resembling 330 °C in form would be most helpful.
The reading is 24 °C
